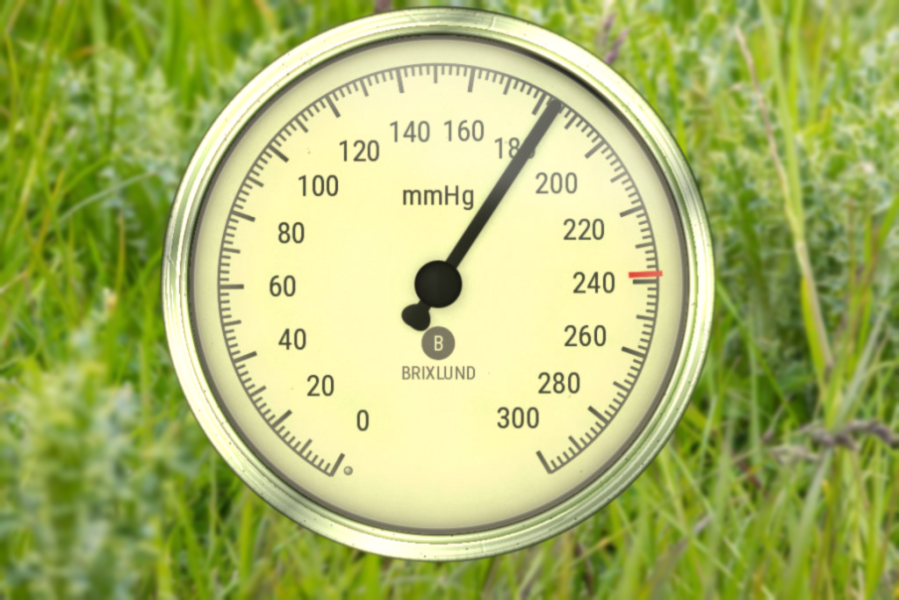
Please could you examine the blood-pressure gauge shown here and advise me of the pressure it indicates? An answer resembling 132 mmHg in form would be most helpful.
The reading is 184 mmHg
